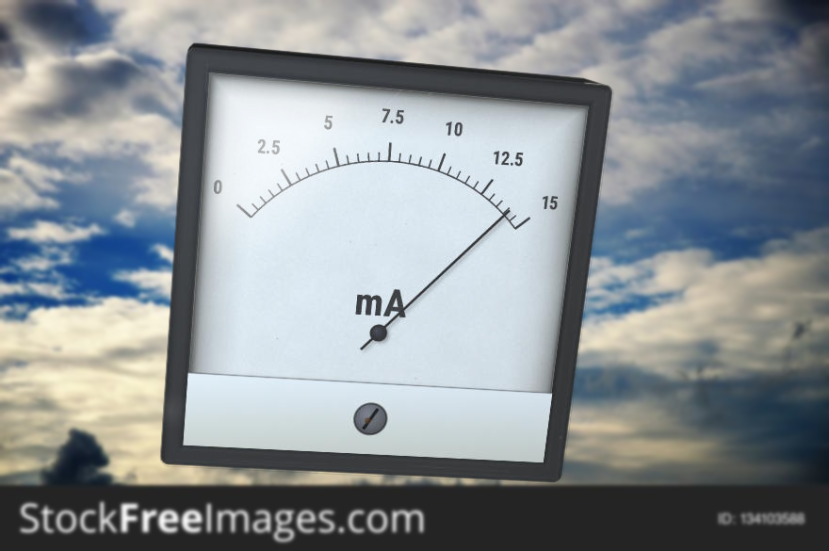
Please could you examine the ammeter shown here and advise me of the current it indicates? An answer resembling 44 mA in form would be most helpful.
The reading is 14 mA
